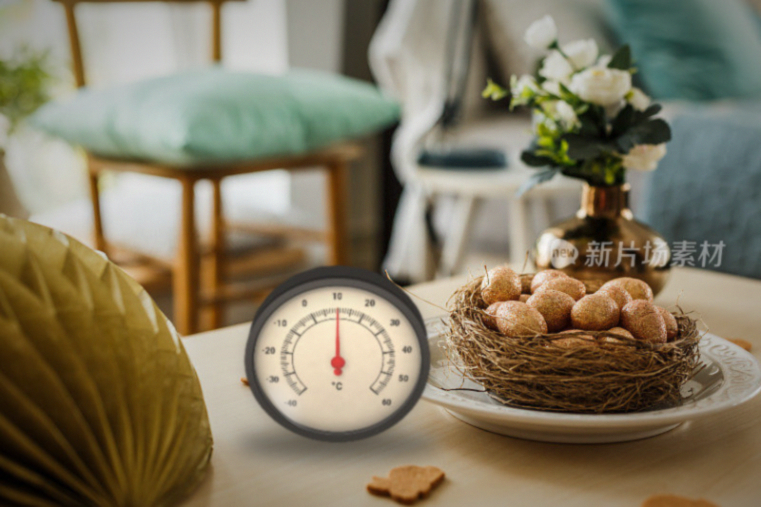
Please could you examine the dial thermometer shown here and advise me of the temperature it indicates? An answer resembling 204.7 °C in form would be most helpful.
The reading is 10 °C
